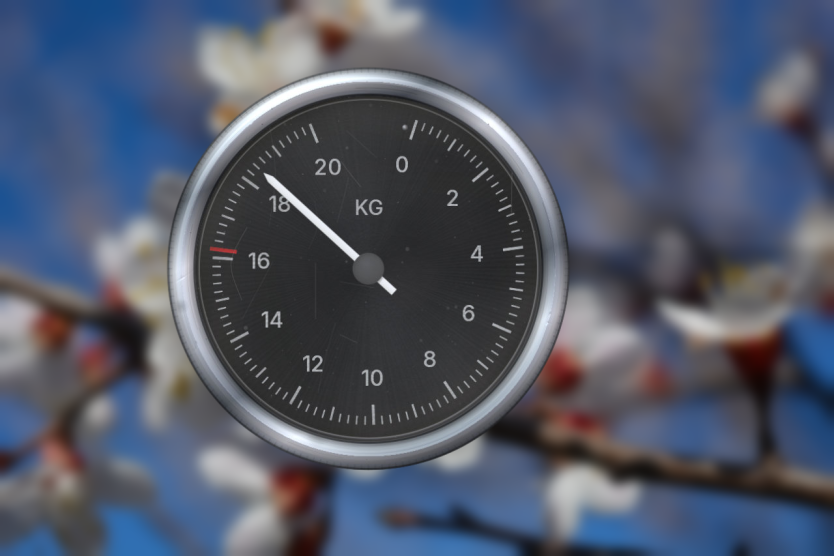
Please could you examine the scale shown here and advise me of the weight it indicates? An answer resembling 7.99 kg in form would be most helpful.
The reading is 18.4 kg
